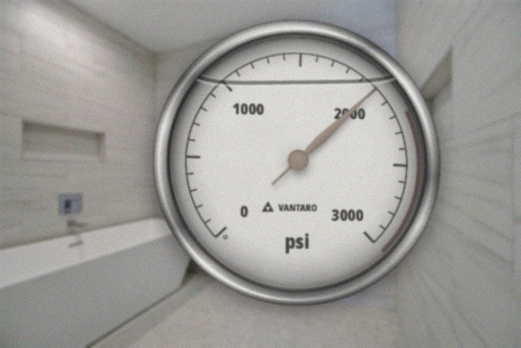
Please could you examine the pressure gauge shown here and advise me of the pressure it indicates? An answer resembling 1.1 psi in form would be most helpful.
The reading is 2000 psi
